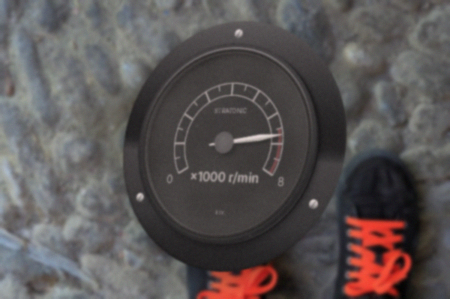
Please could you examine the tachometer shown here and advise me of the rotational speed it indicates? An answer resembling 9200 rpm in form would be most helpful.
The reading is 6750 rpm
